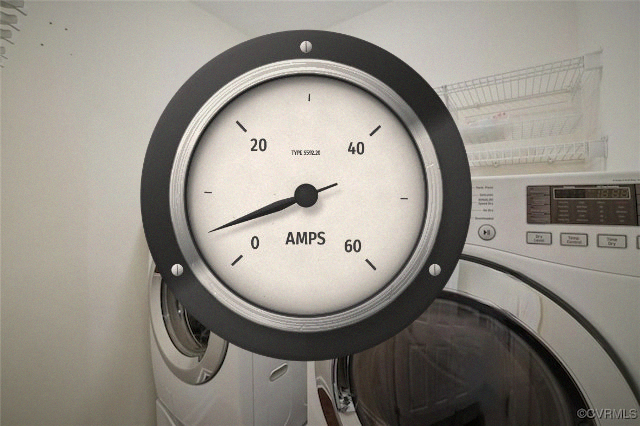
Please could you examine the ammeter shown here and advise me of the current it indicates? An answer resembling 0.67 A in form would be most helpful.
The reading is 5 A
